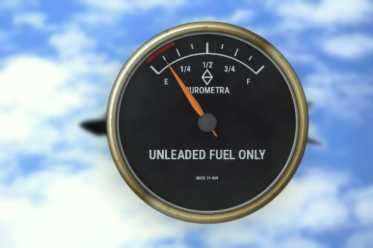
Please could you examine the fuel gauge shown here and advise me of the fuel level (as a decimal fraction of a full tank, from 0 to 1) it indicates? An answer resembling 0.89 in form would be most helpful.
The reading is 0.125
